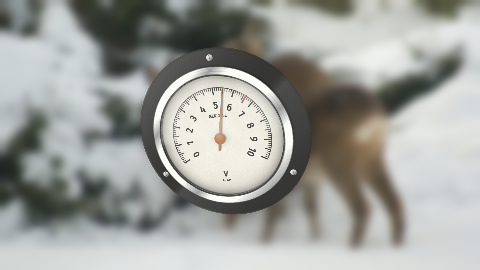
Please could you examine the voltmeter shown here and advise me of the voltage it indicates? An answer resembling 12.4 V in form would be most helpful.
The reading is 5.5 V
